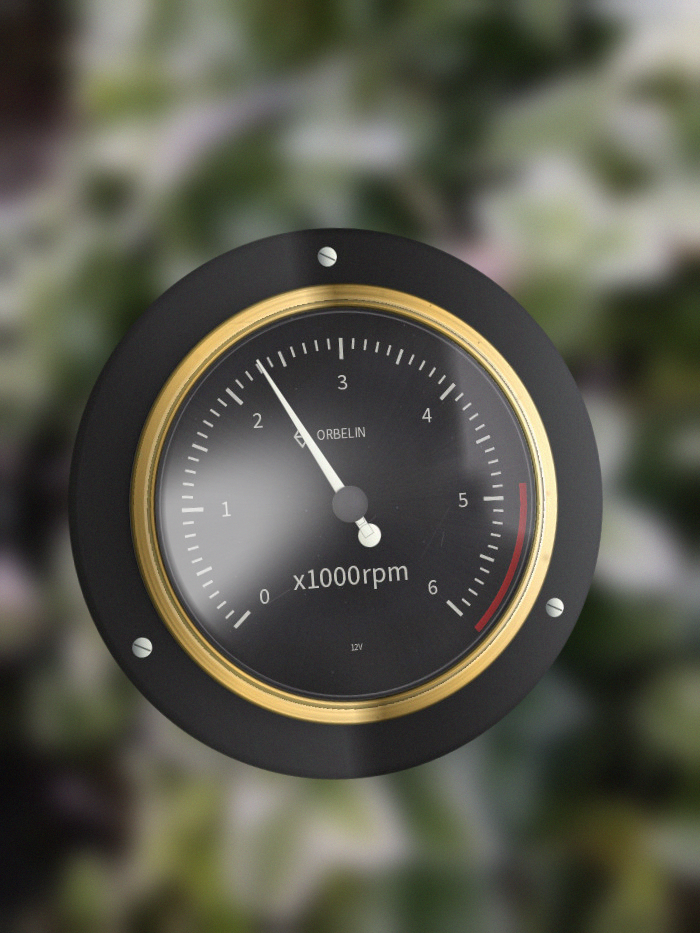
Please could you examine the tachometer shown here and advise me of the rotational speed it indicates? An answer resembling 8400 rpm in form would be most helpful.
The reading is 2300 rpm
